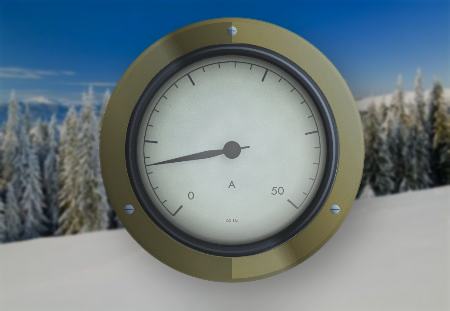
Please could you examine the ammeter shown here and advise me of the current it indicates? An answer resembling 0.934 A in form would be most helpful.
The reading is 7 A
